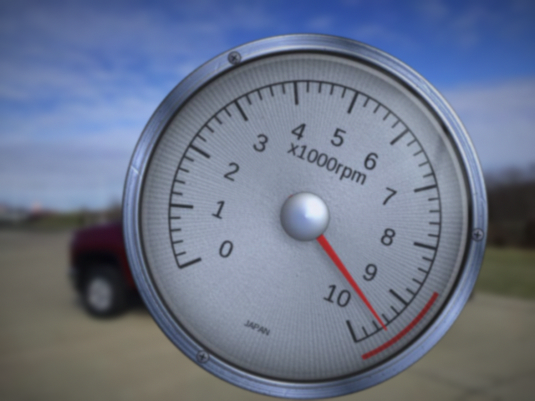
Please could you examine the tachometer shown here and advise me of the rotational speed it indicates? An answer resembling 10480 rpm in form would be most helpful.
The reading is 9500 rpm
